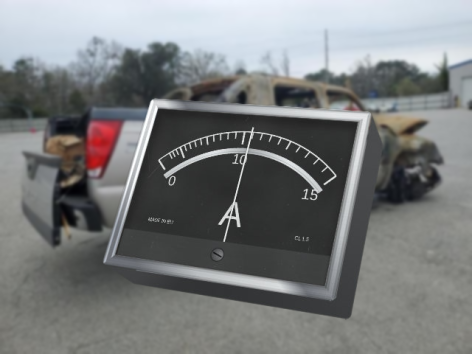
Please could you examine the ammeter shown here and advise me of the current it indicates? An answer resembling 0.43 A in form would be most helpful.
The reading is 10.5 A
